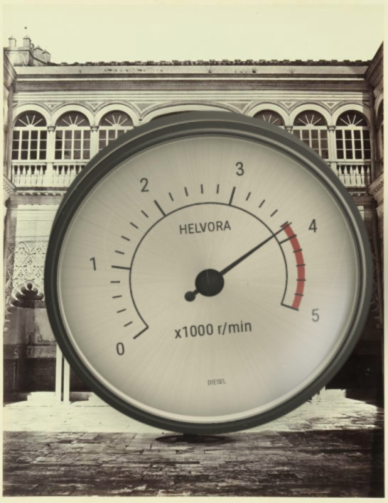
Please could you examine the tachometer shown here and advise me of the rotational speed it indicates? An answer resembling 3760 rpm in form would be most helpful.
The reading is 3800 rpm
